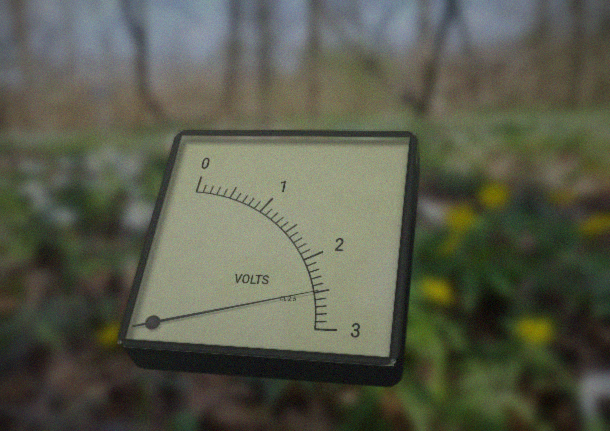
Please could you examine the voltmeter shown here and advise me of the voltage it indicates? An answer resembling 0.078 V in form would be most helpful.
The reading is 2.5 V
